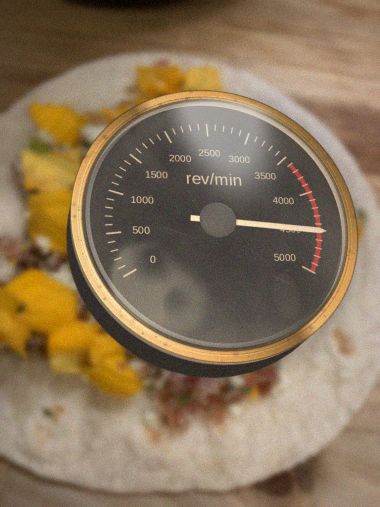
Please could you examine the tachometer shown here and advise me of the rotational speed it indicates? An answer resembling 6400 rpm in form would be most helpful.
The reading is 4500 rpm
